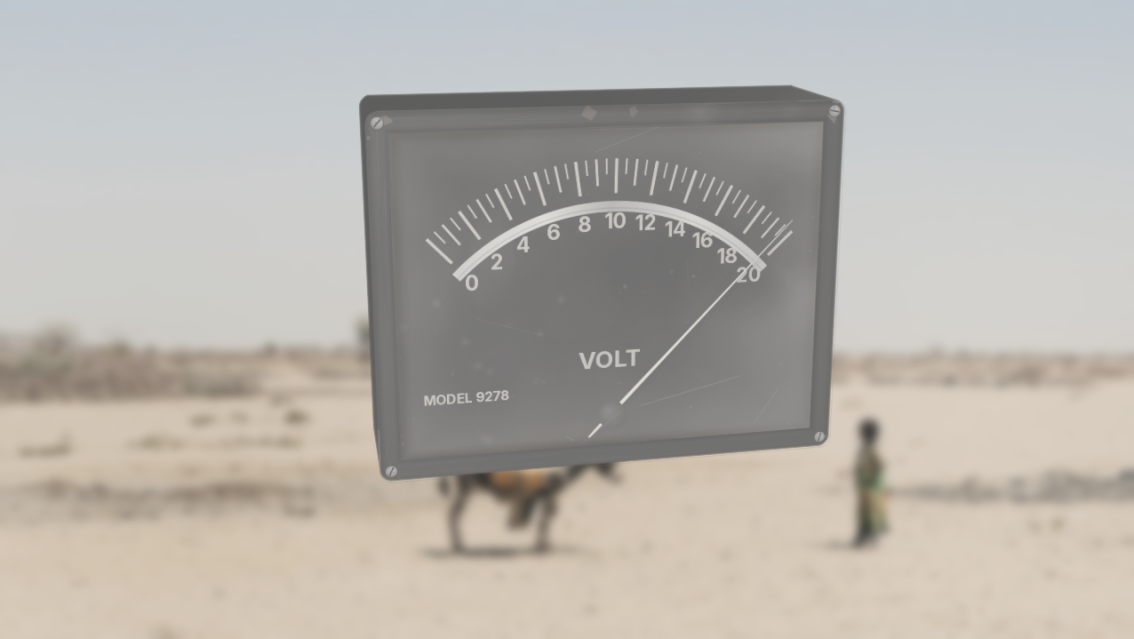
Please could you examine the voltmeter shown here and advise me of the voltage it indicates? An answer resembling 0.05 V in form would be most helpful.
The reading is 19.5 V
